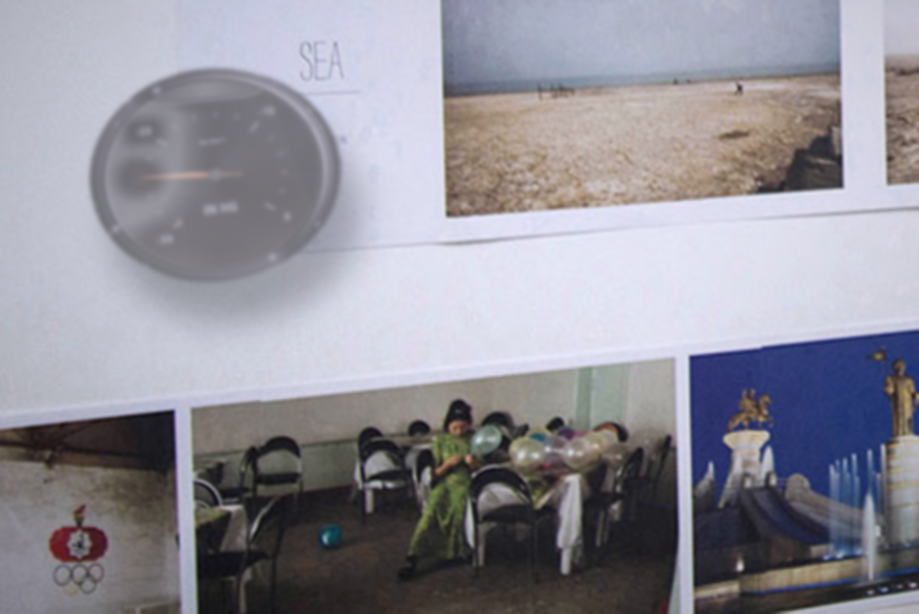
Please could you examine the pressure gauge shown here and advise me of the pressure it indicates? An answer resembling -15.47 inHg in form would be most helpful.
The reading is -24 inHg
